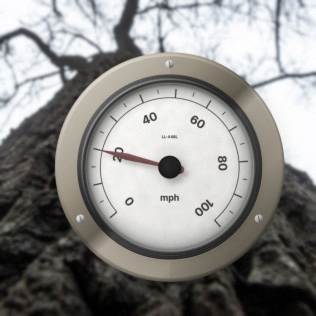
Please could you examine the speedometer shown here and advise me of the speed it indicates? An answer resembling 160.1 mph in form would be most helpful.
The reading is 20 mph
